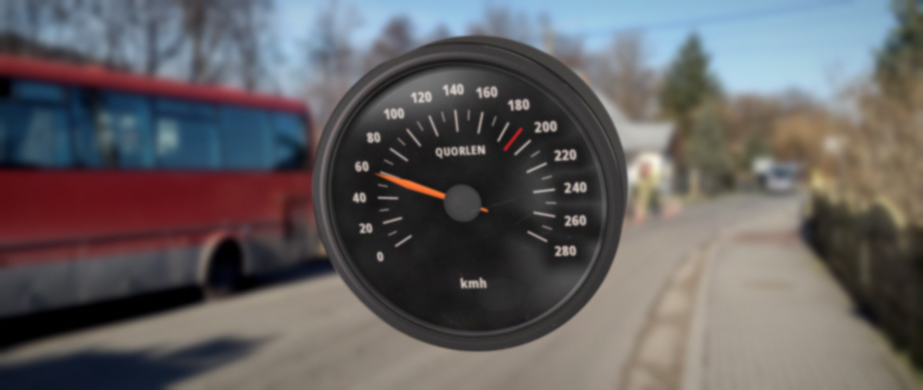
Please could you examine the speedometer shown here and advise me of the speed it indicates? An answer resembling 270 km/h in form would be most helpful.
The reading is 60 km/h
